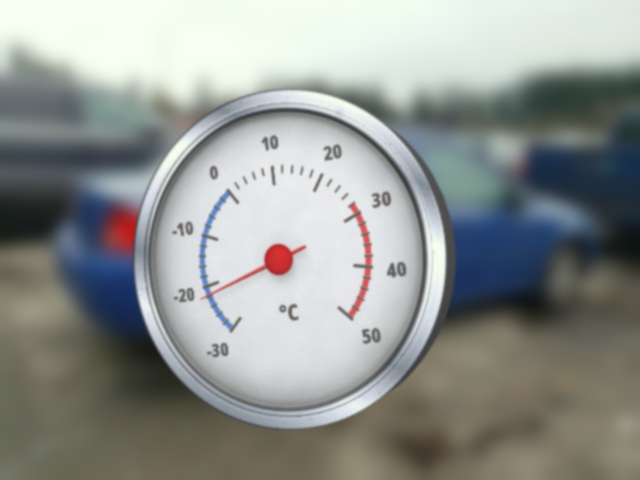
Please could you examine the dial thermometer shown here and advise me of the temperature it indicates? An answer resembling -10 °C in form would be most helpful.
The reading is -22 °C
